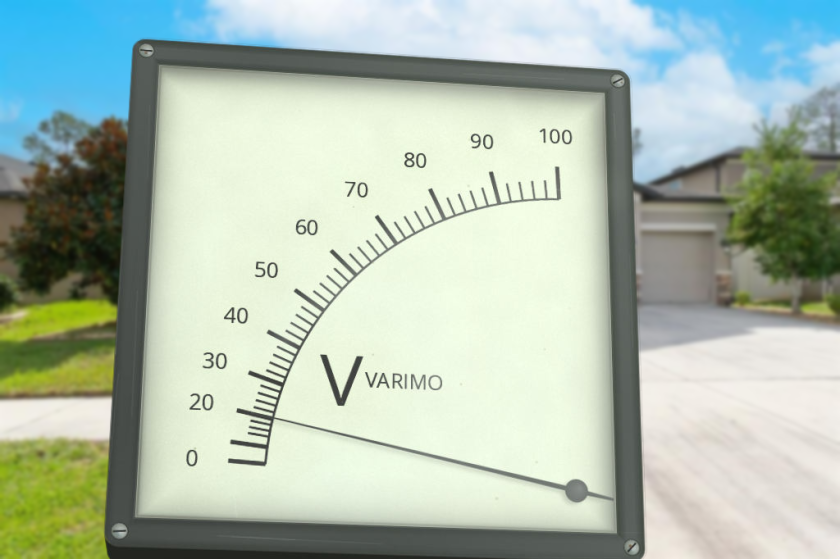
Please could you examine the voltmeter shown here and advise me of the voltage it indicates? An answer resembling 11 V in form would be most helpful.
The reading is 20 V
